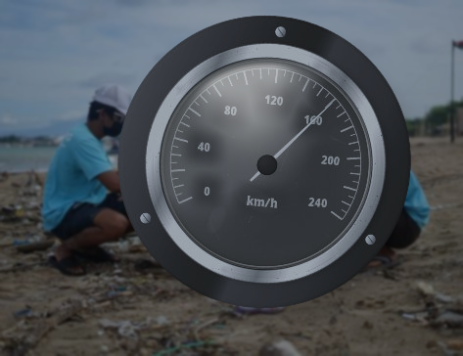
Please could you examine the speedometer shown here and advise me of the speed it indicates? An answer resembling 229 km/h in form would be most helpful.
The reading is 160 km/h
